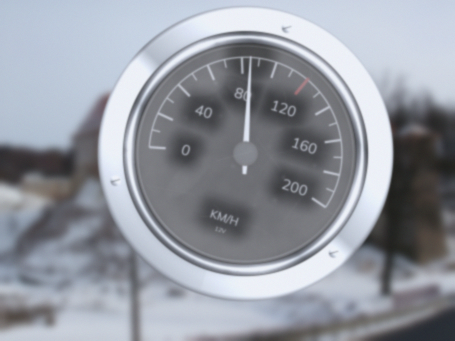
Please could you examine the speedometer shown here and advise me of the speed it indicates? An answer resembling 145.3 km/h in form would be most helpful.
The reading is 85 km/h
